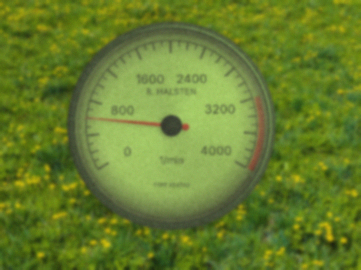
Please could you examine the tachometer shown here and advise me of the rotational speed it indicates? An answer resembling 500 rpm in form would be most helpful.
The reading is 600 rpm
